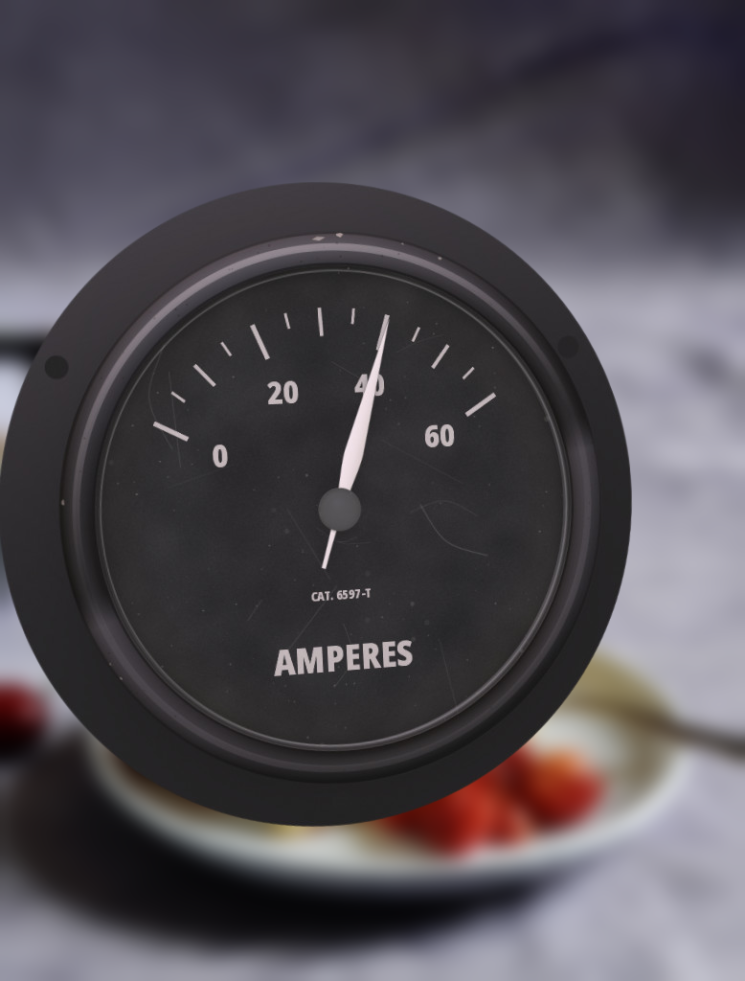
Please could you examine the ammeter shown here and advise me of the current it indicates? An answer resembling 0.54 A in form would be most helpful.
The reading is 40 A
